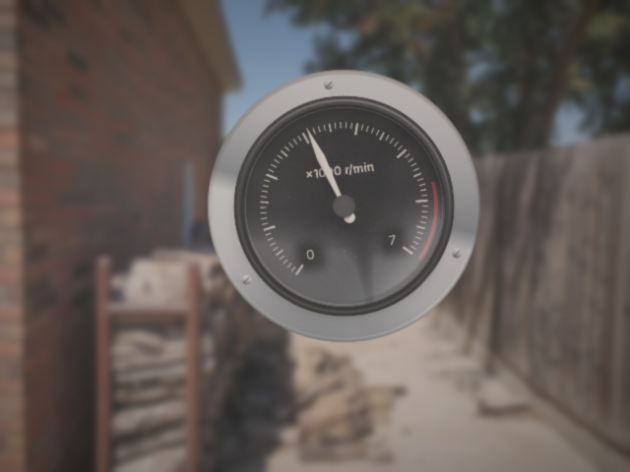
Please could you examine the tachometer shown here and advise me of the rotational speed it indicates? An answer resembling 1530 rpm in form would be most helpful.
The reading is 3100 rpm
